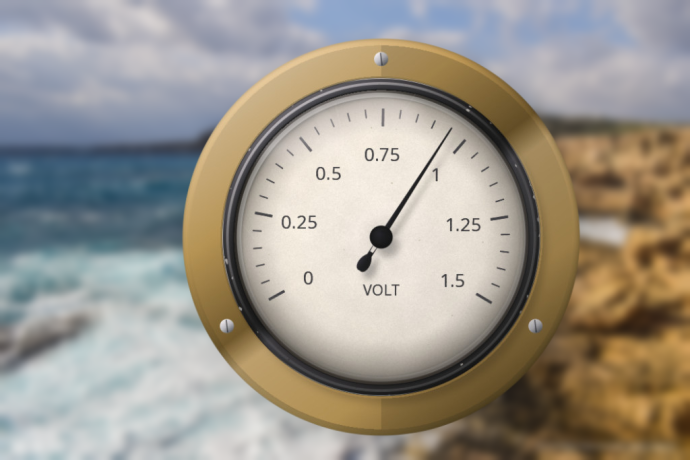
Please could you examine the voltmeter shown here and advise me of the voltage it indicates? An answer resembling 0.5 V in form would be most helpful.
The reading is 0.95 V
